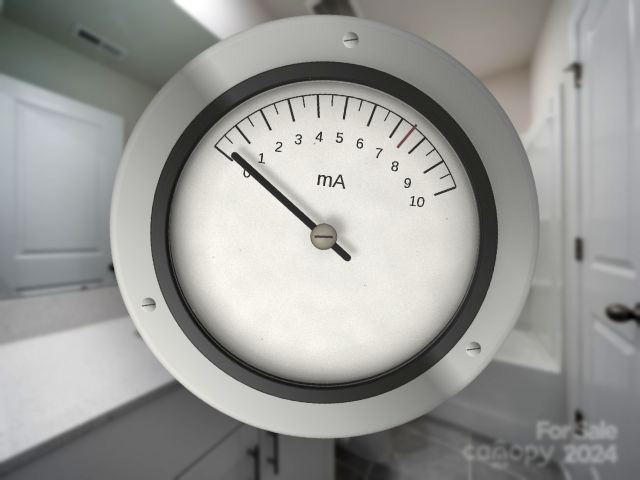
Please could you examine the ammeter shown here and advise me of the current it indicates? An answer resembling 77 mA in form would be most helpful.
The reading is 0.25 mA
